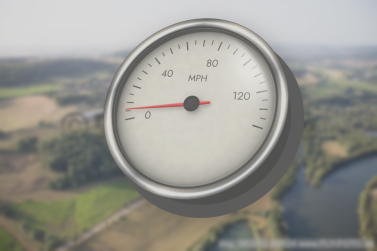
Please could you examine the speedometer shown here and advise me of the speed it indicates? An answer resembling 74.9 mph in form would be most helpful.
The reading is 5 mph
